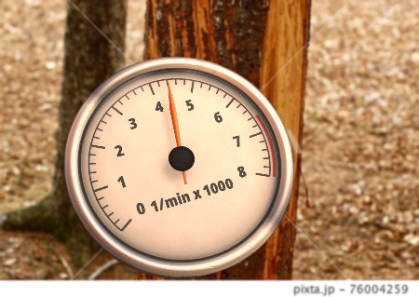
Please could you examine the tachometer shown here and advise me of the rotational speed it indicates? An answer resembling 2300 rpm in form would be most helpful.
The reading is 4400 rpm
